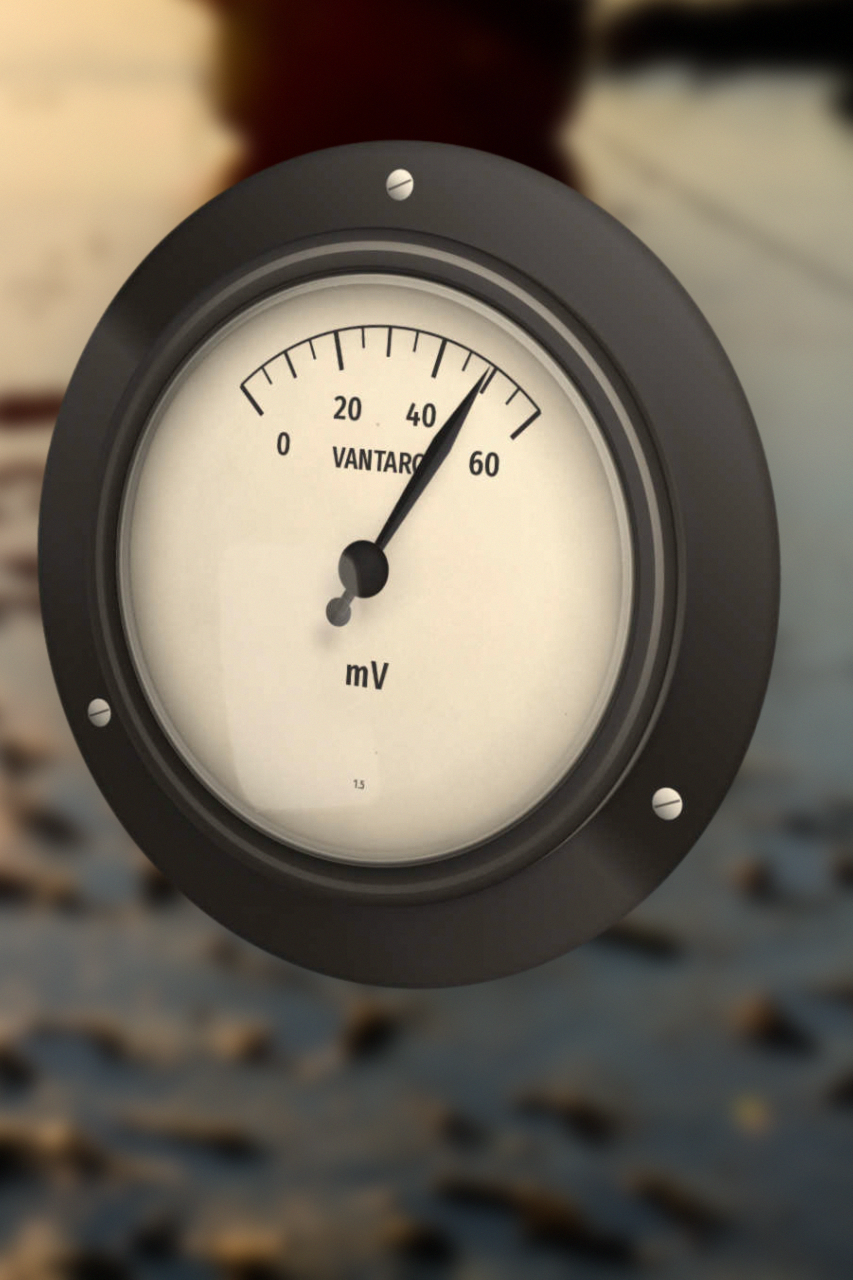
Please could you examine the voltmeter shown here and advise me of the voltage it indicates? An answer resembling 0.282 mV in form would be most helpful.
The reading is 50 mV
